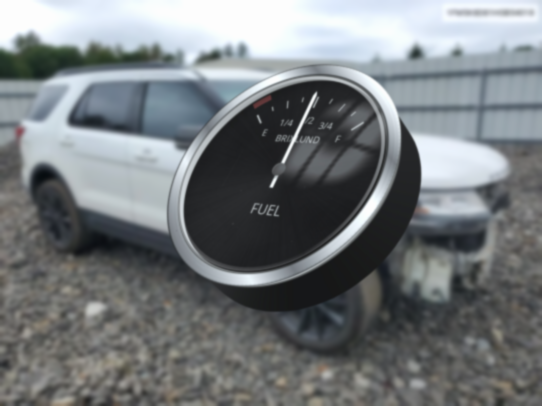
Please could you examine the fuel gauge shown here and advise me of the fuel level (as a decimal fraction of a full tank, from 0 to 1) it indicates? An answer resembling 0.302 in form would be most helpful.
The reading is 0.5
